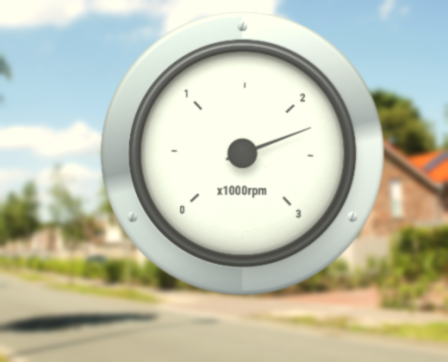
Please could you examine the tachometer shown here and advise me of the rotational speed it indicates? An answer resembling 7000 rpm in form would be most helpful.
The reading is 2250 rpm
